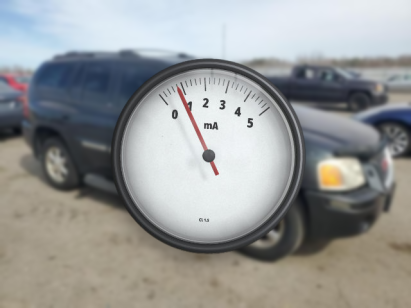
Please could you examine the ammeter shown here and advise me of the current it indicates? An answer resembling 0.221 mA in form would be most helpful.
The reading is 0.8 mA
